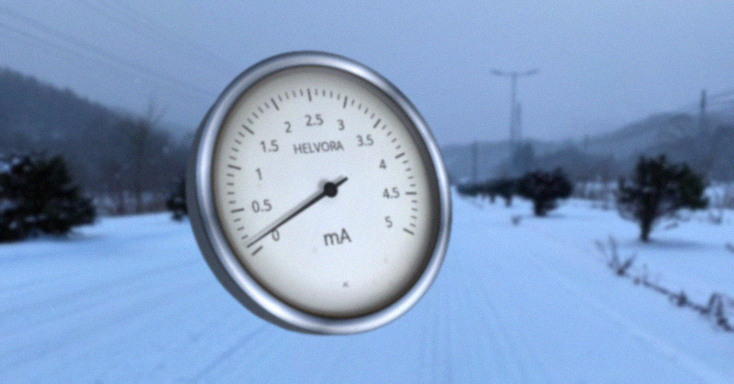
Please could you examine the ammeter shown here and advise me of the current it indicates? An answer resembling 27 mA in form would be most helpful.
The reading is 0.1 mA
